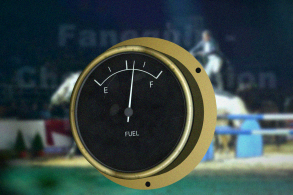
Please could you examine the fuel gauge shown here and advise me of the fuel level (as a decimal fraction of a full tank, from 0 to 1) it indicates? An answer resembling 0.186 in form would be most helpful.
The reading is 0.625
